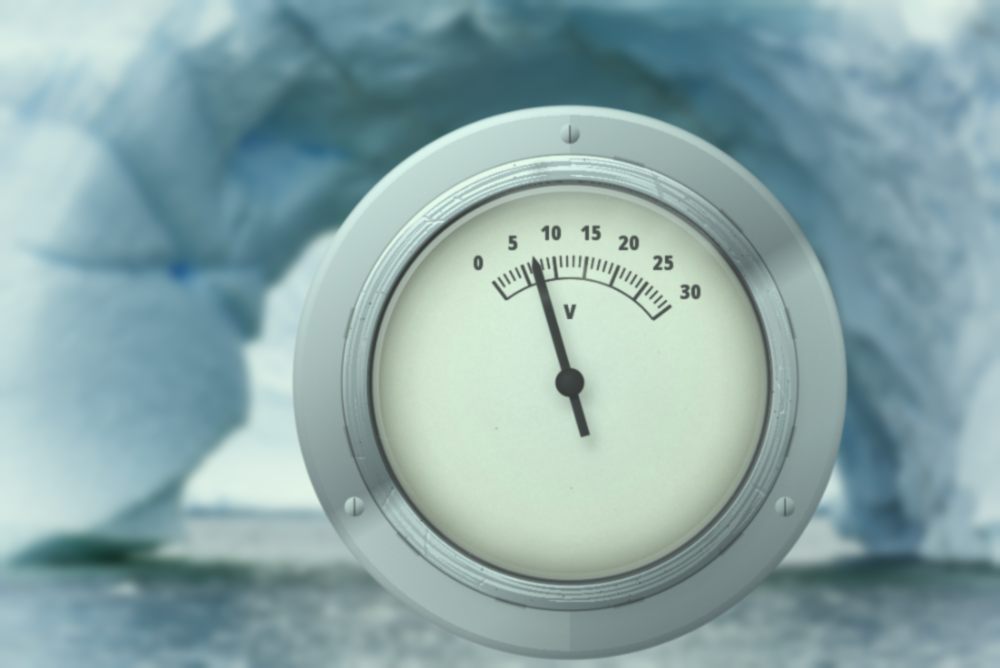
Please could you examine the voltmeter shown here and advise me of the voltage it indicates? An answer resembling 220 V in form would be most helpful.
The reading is 7 V
